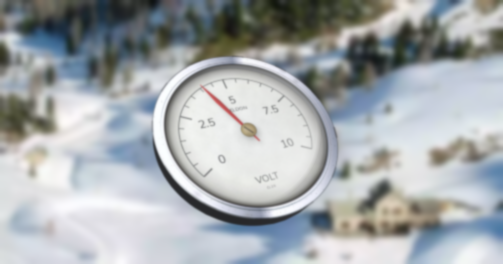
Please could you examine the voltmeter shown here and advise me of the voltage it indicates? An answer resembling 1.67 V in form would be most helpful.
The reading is 4 V
